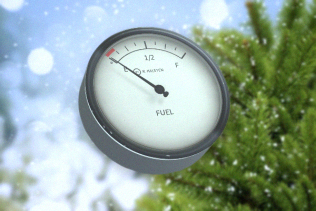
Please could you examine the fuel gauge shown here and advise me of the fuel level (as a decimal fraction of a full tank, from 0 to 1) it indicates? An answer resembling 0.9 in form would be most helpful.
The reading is 0
